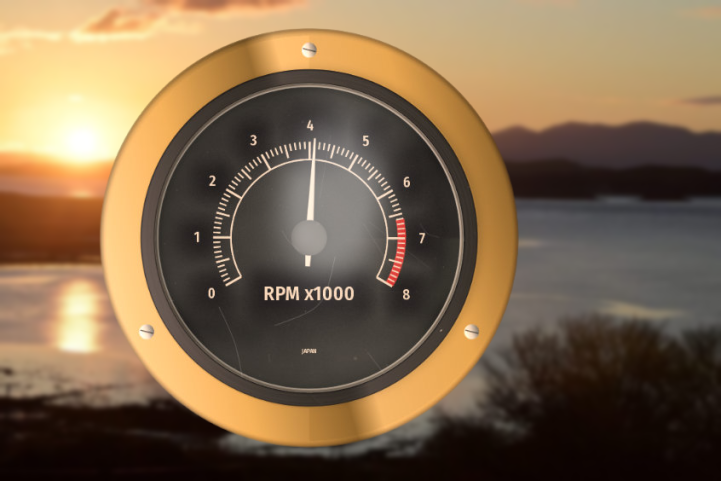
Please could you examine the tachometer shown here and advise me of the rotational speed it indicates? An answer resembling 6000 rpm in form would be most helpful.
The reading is 4100 rpm
